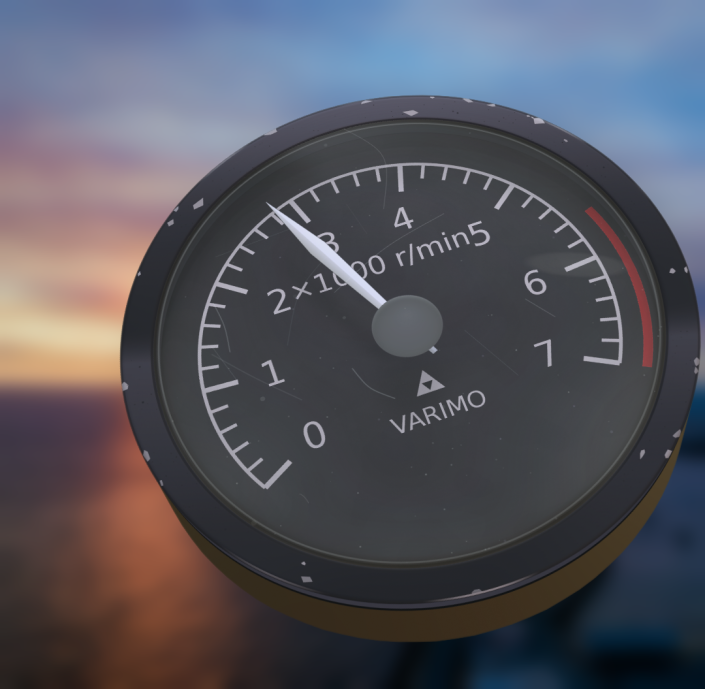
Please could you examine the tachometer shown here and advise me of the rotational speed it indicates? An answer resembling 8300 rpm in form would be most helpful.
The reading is 2800 rpm
